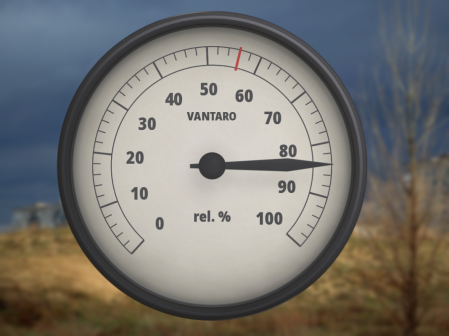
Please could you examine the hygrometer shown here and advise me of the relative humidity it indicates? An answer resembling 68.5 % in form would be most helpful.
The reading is 84 %
